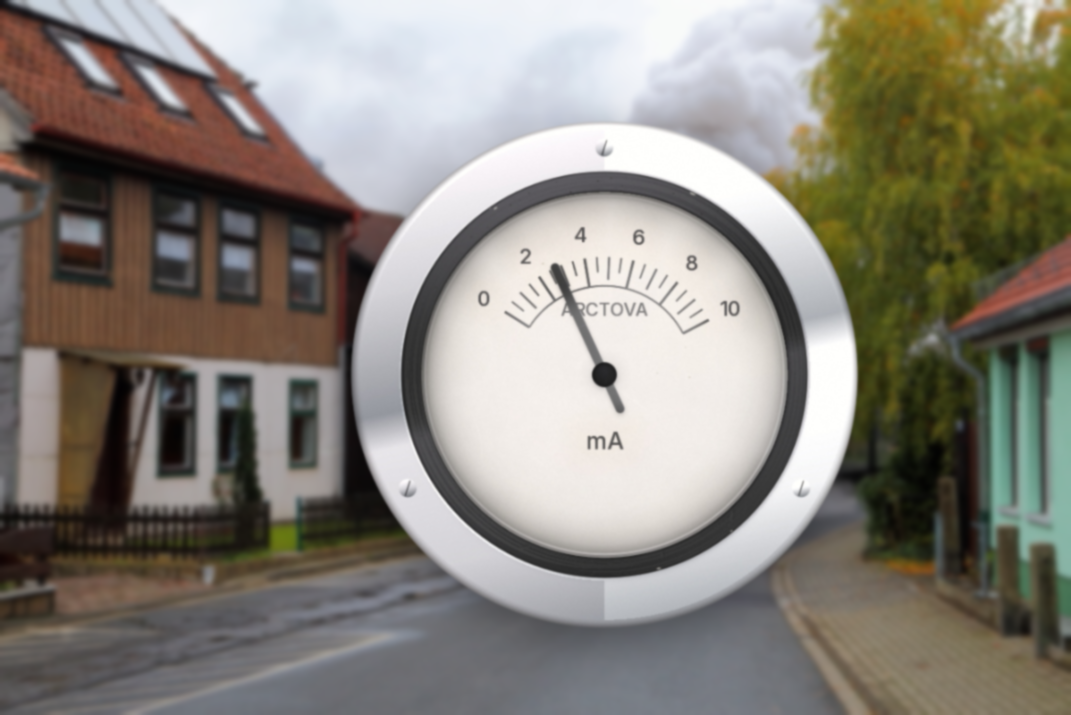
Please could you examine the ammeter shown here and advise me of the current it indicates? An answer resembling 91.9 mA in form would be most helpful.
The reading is 2.75 mA
